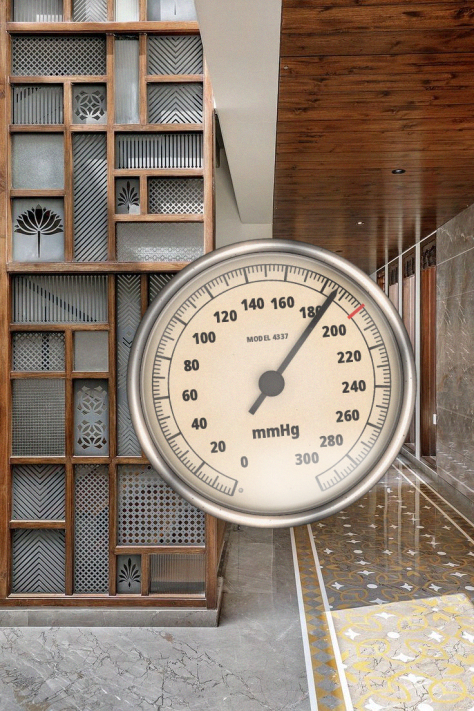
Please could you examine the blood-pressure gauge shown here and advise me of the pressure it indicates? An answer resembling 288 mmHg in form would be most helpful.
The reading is 186 mmHg
